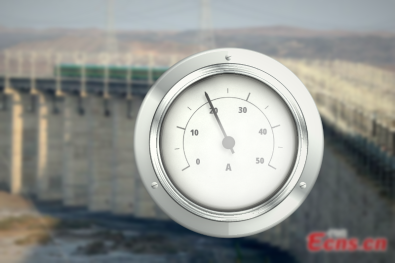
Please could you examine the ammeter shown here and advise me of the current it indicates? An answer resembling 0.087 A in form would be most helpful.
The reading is 20 A
